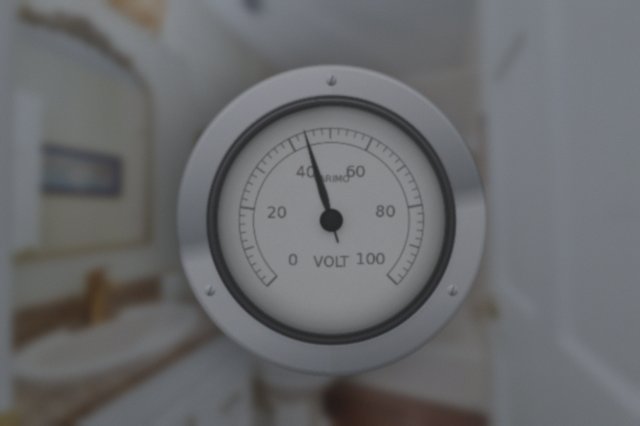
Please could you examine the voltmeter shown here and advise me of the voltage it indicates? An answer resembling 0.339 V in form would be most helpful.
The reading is 44 V
